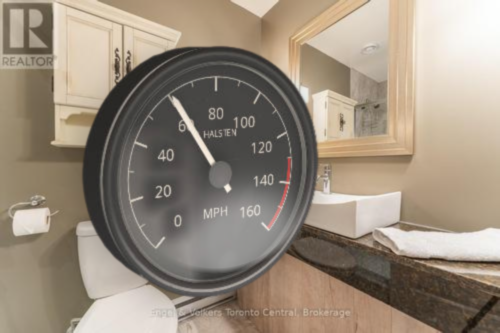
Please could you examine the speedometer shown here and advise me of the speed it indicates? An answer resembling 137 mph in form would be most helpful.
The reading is 60 mph
